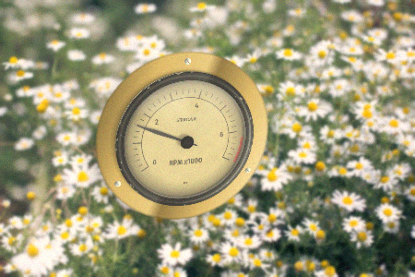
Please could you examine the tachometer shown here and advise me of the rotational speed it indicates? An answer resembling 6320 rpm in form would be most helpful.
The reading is 1600 rpm
